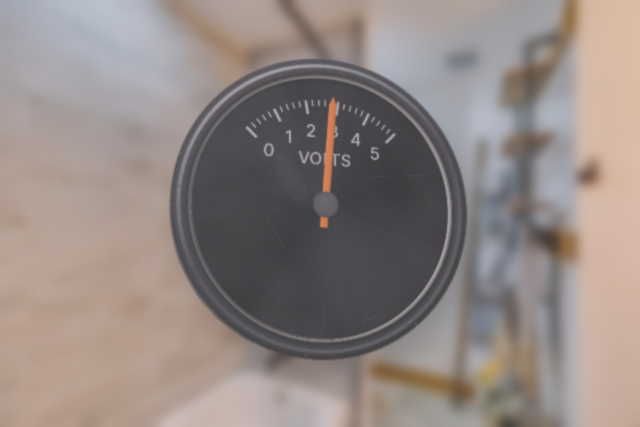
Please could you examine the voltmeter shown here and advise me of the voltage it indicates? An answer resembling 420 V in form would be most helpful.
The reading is 2.8 V
